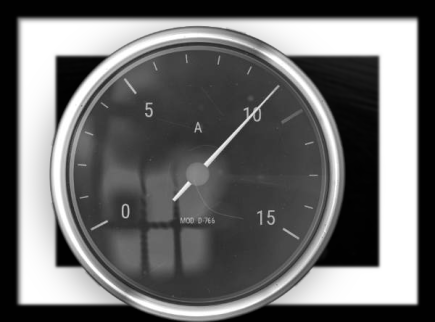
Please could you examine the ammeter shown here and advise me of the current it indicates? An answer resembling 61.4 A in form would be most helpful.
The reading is 10 A
